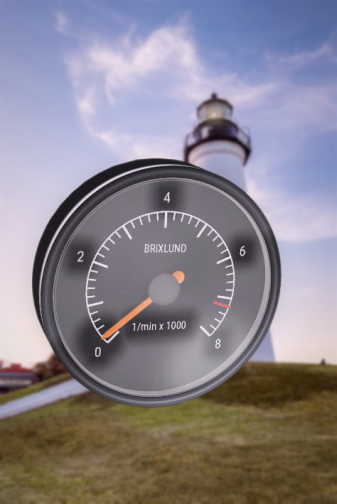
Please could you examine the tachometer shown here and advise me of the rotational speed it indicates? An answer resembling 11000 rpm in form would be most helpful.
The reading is 200 rpm
